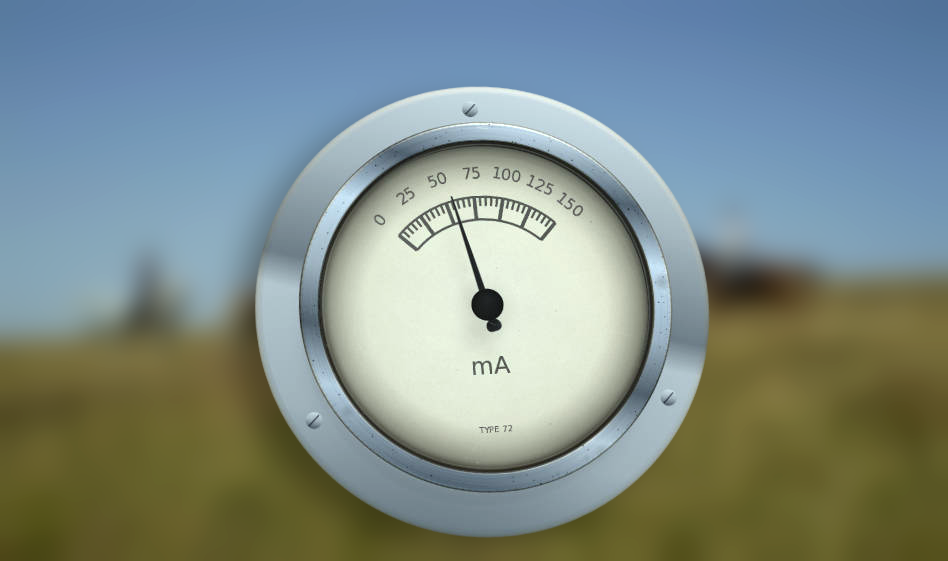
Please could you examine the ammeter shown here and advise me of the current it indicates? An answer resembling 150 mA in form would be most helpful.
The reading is 55 mA
